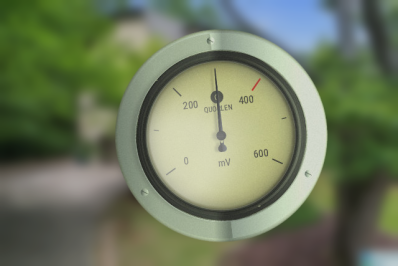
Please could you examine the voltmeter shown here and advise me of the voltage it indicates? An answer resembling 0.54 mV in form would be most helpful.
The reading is 300 mV
